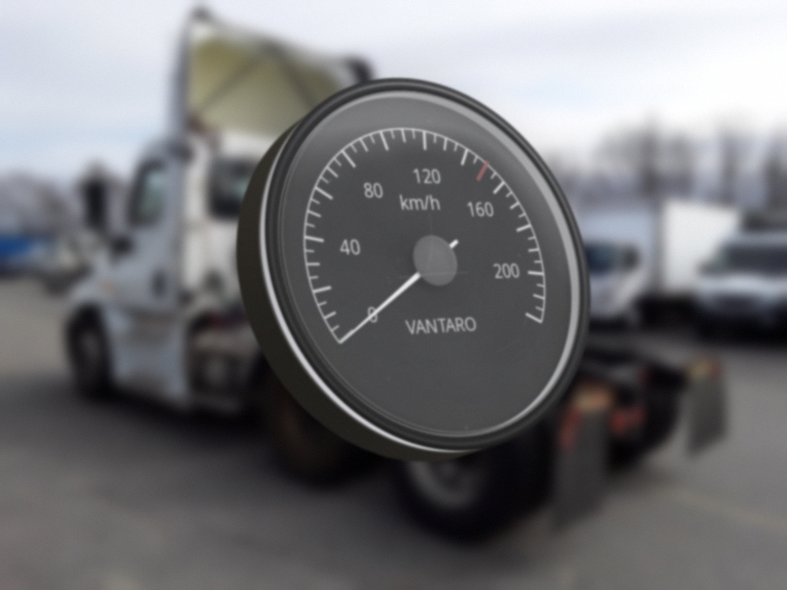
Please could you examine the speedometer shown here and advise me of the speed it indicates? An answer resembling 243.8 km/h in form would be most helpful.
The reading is 0 km/h
